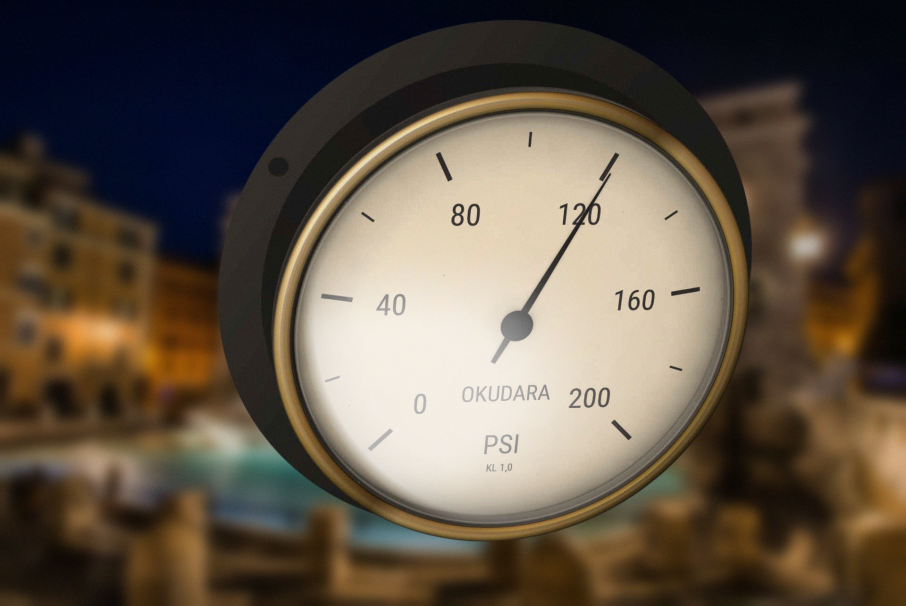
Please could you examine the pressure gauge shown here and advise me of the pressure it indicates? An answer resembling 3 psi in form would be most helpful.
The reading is 120 psi
